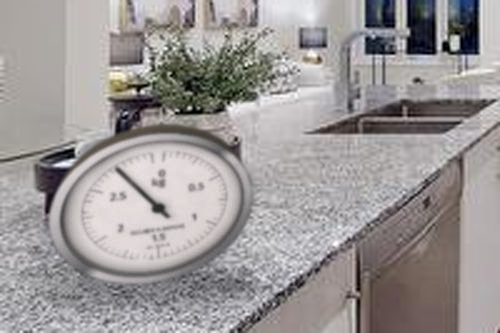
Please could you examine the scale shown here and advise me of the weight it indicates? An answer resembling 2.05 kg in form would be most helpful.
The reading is 2.75 kg
